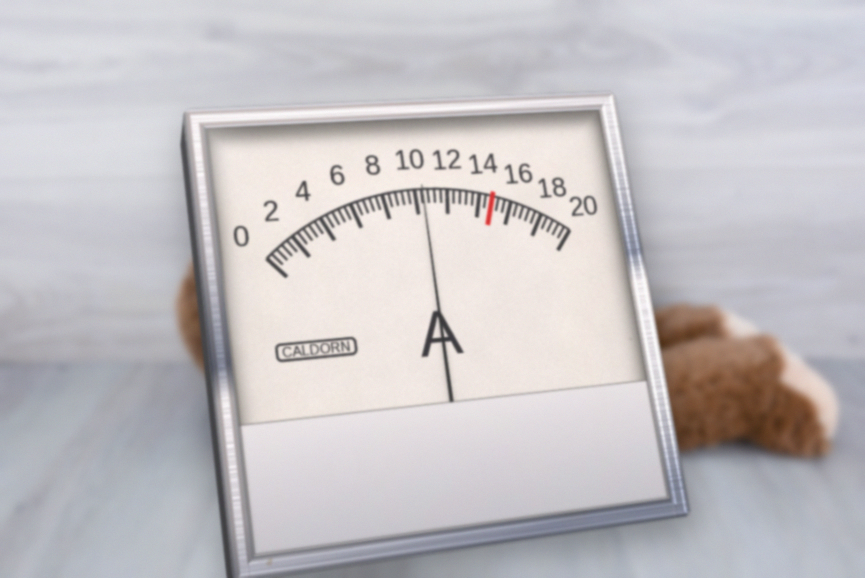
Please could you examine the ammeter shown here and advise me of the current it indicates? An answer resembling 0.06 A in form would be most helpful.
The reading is 10.4 A
